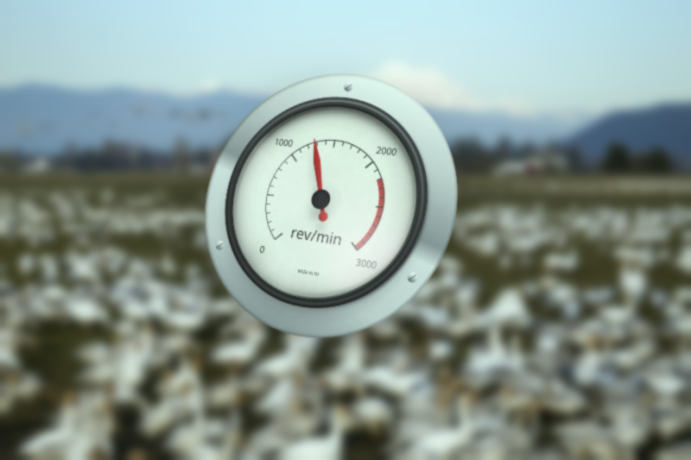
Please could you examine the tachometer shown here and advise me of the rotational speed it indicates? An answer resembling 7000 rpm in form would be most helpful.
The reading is 1300 rpm
